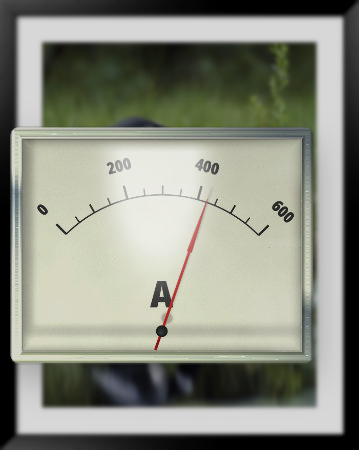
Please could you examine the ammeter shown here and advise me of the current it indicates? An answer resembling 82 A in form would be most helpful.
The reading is 425 A
